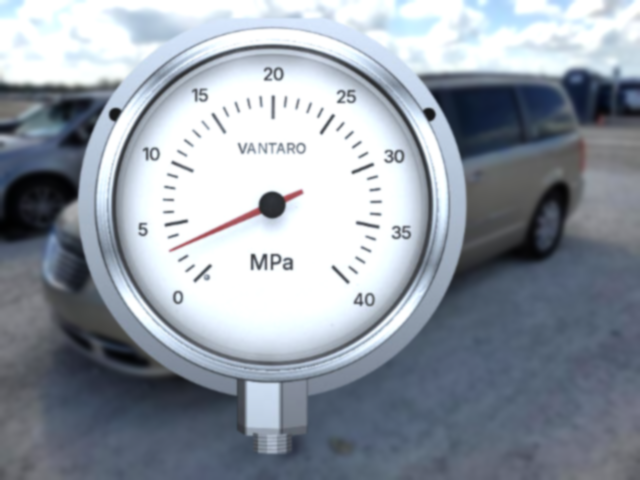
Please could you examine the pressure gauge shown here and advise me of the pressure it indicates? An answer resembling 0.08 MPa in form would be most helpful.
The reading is 3 MPa
